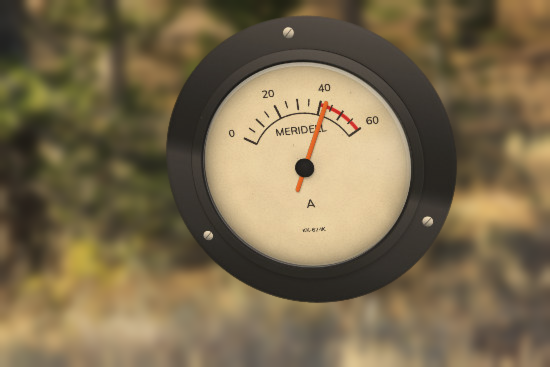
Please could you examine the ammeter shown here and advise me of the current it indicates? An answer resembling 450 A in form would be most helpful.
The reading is 42.5 A
